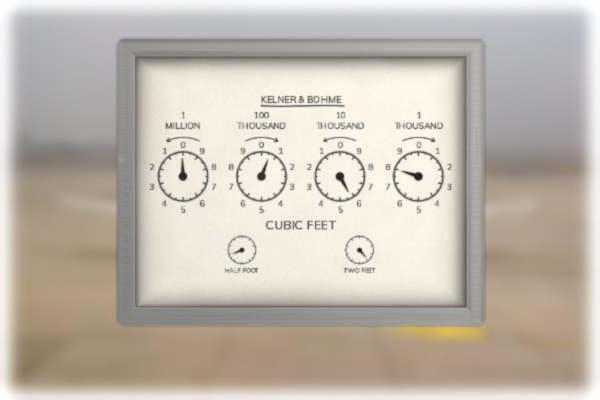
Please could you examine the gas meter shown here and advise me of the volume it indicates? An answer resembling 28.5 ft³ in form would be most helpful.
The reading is 5800 ft³
